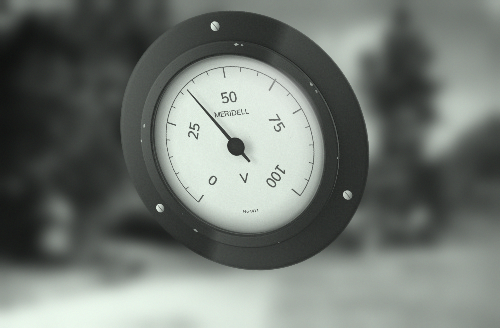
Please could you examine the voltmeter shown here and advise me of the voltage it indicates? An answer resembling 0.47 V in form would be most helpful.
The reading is 37.5 V
